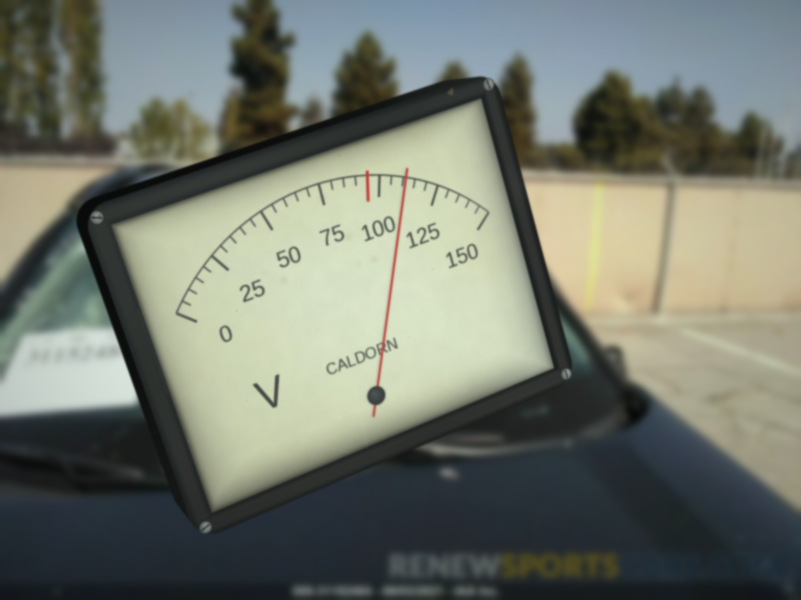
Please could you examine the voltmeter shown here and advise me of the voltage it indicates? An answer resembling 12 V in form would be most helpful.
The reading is 110 V
